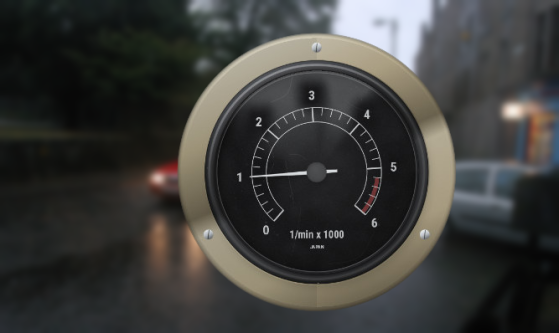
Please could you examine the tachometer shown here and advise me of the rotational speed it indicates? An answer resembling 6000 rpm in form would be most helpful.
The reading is 1000 rpm
